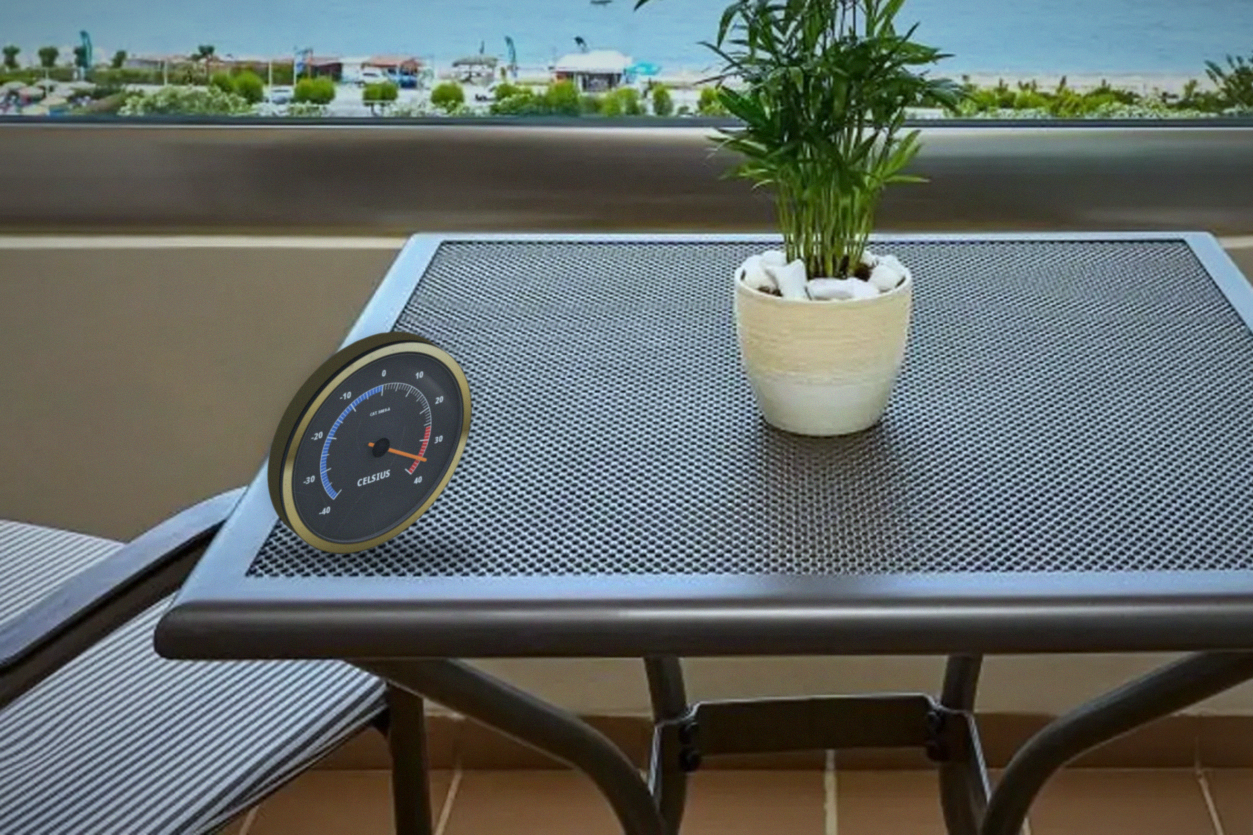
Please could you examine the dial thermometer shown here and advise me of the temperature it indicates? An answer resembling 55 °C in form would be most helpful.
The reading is 35 °C
